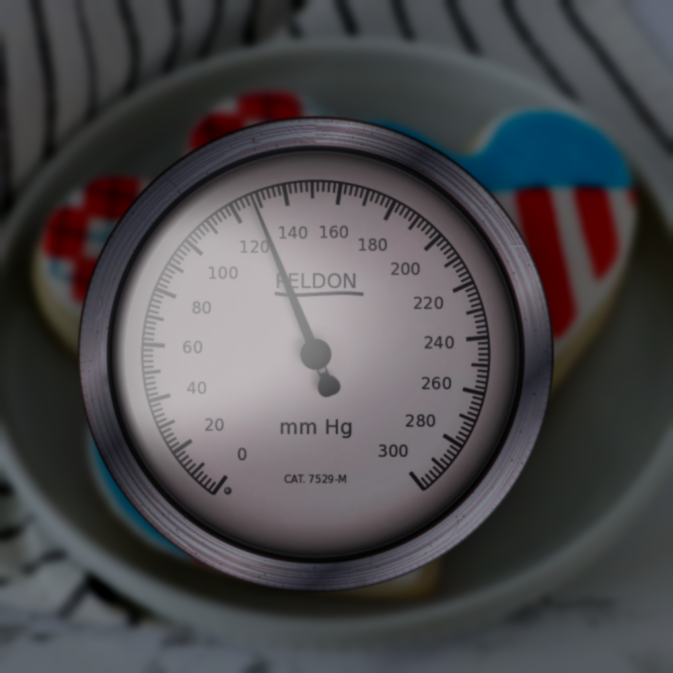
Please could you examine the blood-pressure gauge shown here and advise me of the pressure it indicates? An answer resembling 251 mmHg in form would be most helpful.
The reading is 128 mmHg
